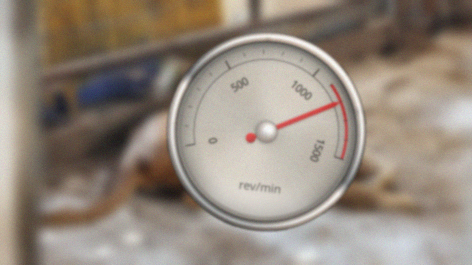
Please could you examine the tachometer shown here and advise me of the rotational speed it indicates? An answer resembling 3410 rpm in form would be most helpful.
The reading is 1200 rpm
